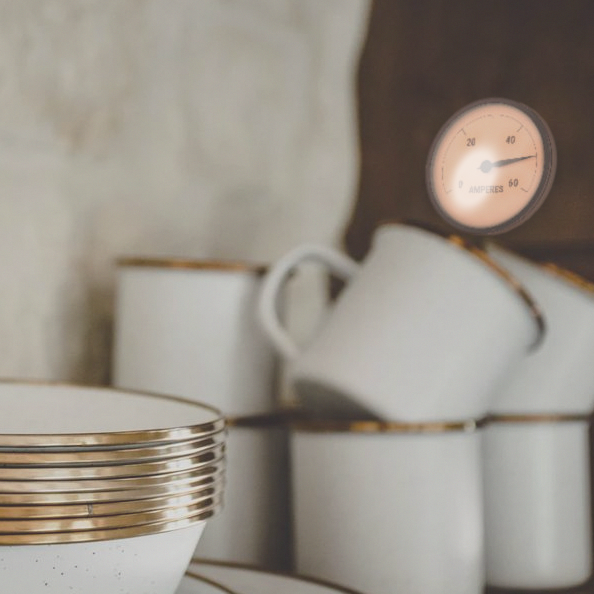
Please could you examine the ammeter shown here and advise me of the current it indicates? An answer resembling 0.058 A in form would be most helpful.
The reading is 50 A
